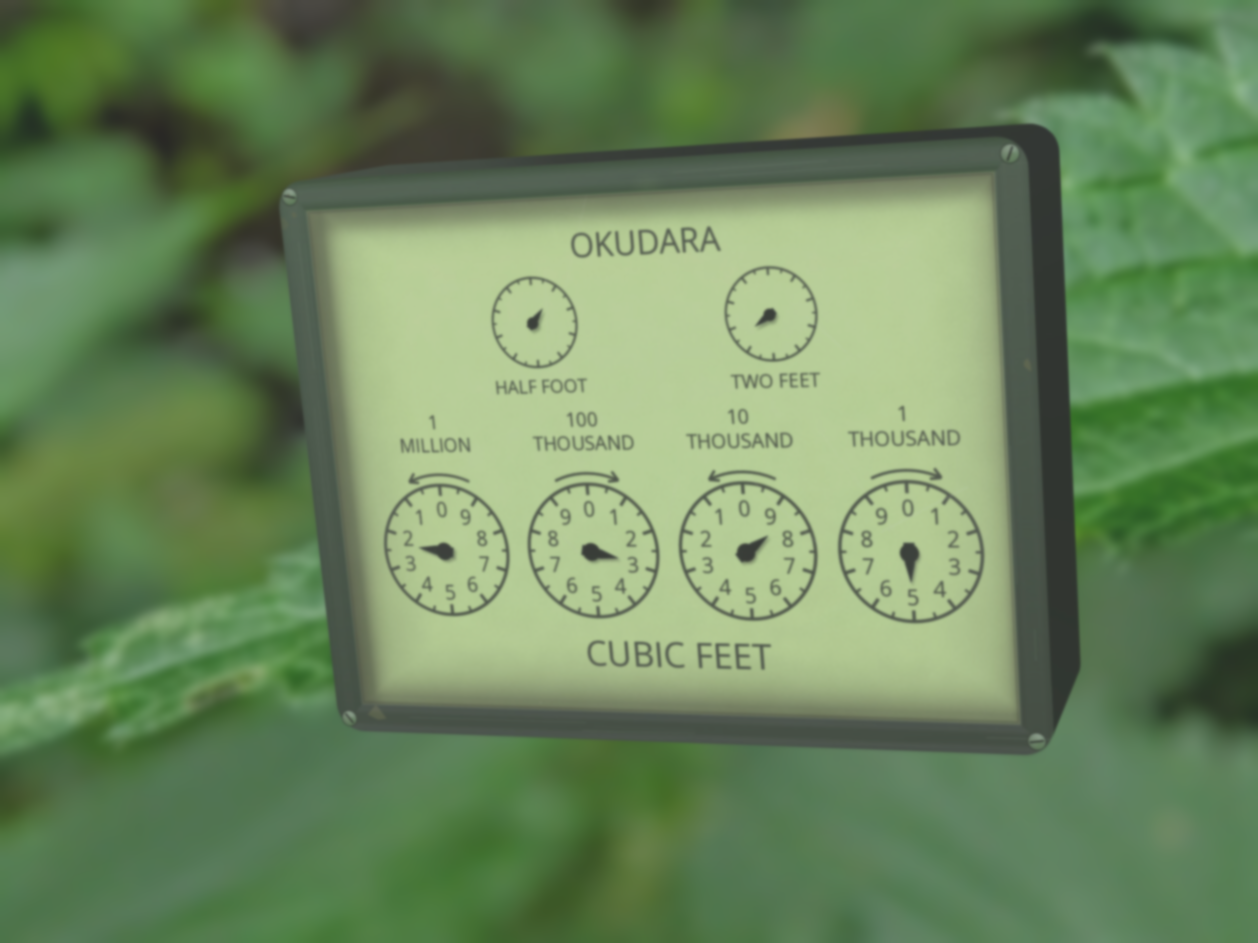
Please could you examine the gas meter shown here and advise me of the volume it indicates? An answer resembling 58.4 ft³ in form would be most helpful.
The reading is 228500 ft³
